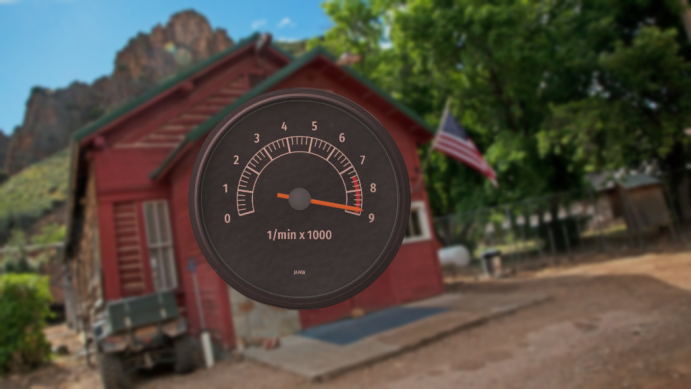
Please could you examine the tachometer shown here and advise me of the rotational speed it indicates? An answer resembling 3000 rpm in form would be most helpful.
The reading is 8800 rpm
